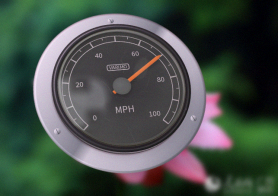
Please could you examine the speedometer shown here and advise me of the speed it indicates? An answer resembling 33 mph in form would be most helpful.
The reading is 70 mph
